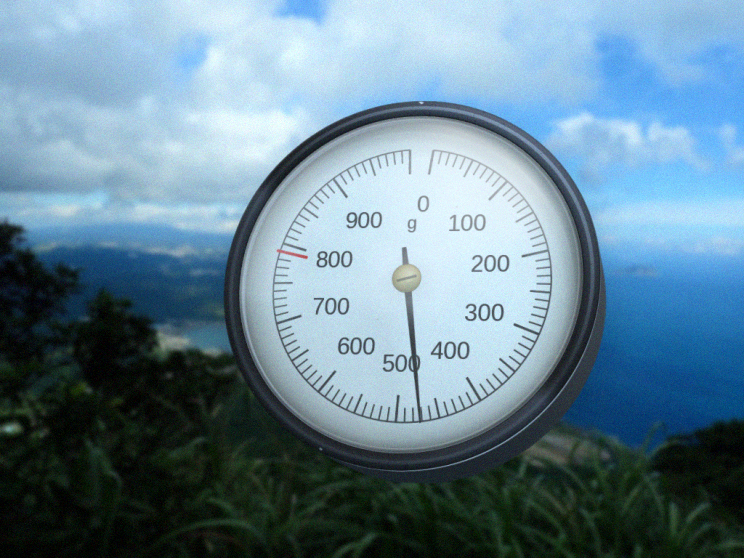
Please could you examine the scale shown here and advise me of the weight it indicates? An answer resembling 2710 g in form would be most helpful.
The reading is 470 g
